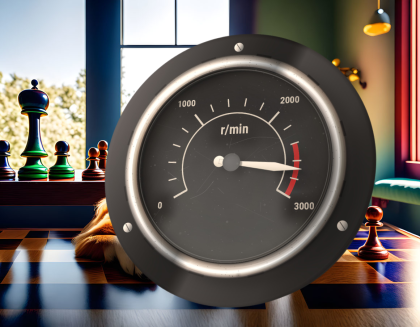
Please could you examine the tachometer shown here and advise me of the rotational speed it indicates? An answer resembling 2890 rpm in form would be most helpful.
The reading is 2700 rpm
